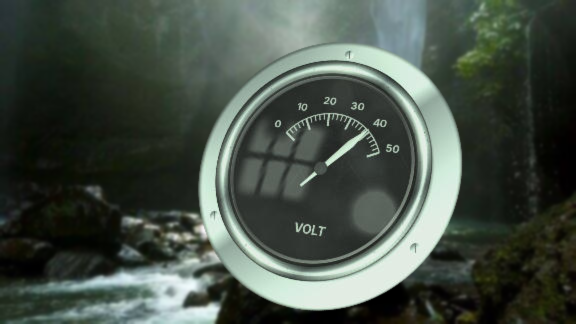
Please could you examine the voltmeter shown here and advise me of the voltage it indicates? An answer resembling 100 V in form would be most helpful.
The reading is 40 V
